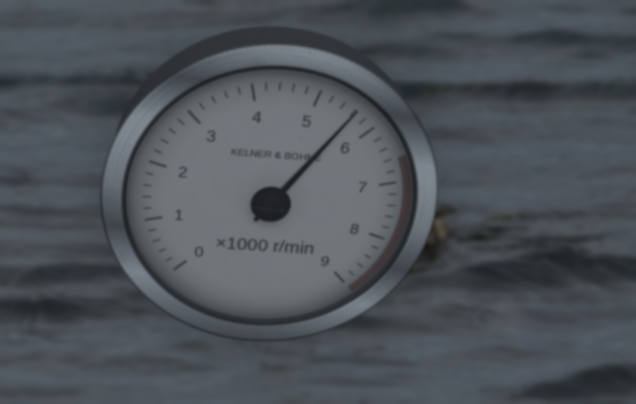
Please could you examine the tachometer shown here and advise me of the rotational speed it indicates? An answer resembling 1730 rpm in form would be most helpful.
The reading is 5600 rpm
